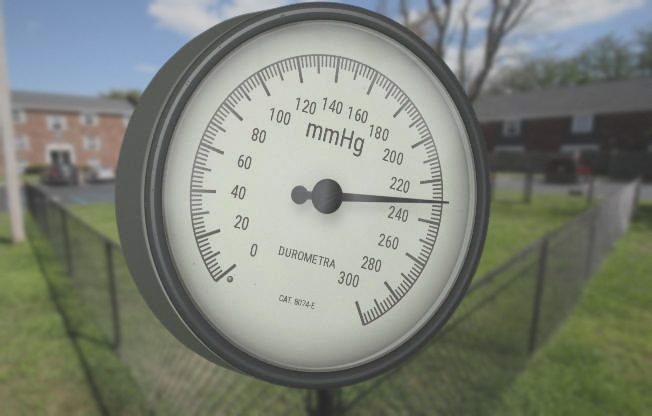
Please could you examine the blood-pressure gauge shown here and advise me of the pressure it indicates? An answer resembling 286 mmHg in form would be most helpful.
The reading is 230 mmHg
